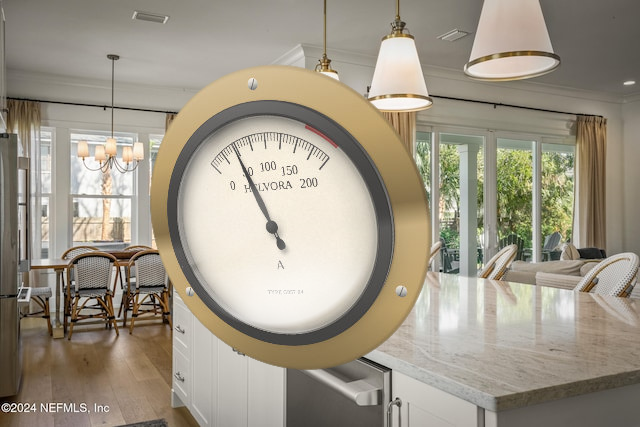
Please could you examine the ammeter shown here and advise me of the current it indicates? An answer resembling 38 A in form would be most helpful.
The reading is 50 A
